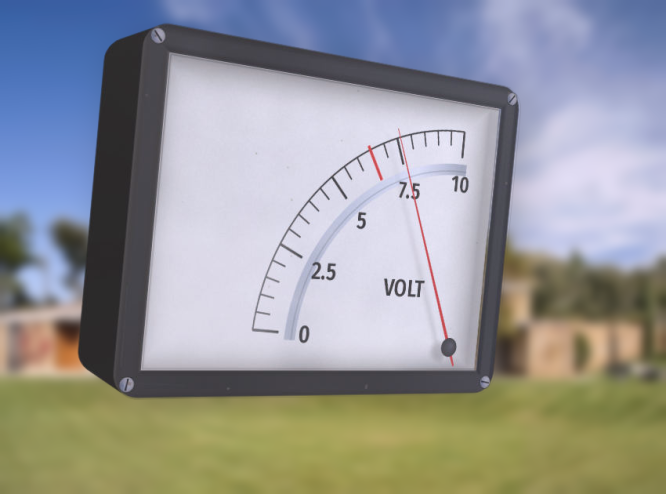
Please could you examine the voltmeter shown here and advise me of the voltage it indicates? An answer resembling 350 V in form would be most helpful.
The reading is 7.5 V
